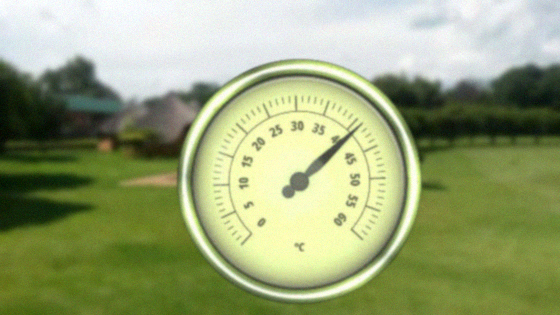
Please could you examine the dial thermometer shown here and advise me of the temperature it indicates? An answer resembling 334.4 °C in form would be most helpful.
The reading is 41 °C
